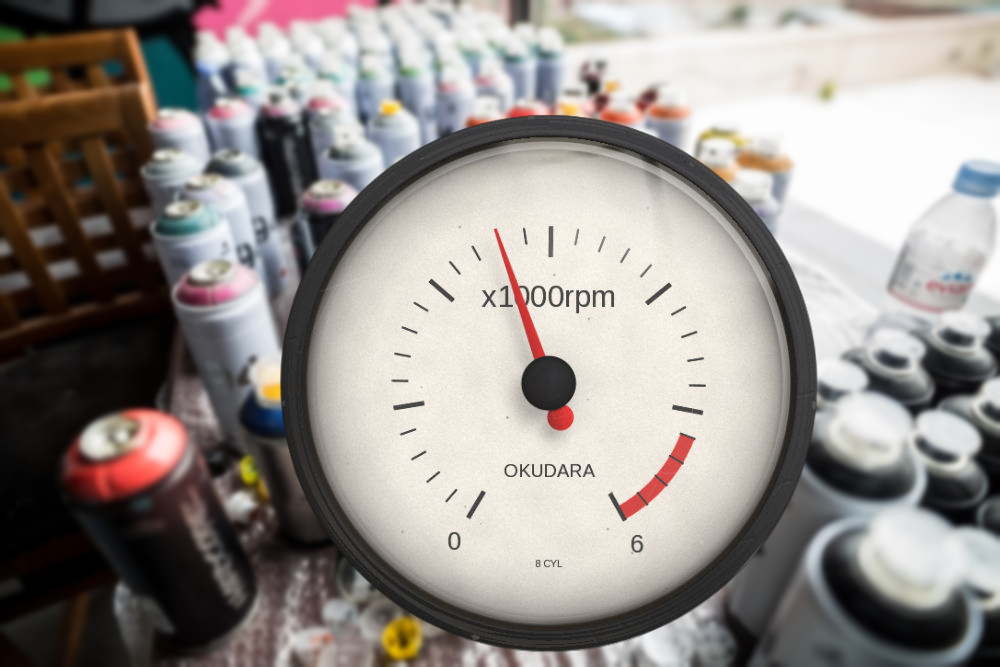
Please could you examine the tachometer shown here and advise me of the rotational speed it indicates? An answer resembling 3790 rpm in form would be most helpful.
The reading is 2600 rpm
